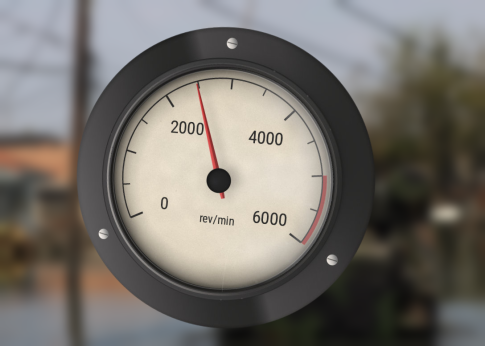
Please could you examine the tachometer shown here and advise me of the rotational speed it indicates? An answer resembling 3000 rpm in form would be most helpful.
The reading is 2500 rpm
